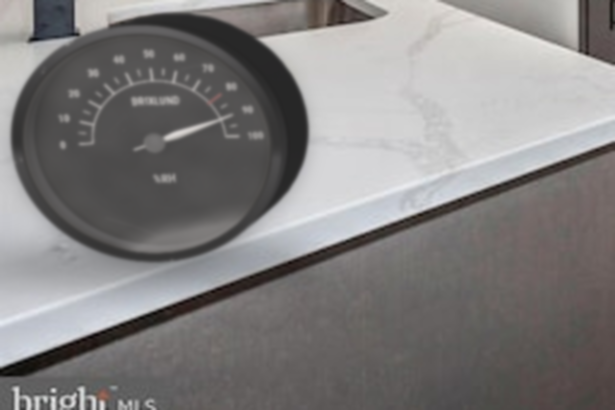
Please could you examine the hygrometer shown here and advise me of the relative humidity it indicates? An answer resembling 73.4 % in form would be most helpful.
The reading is 90 %
